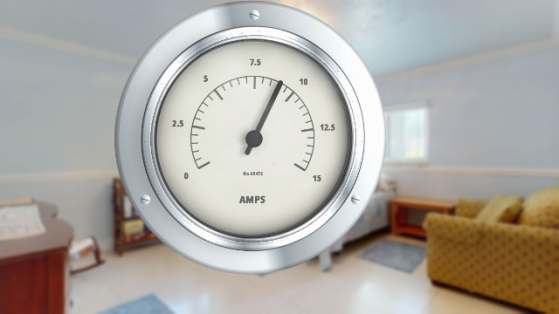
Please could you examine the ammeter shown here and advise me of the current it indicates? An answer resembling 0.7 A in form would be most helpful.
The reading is 9 A
